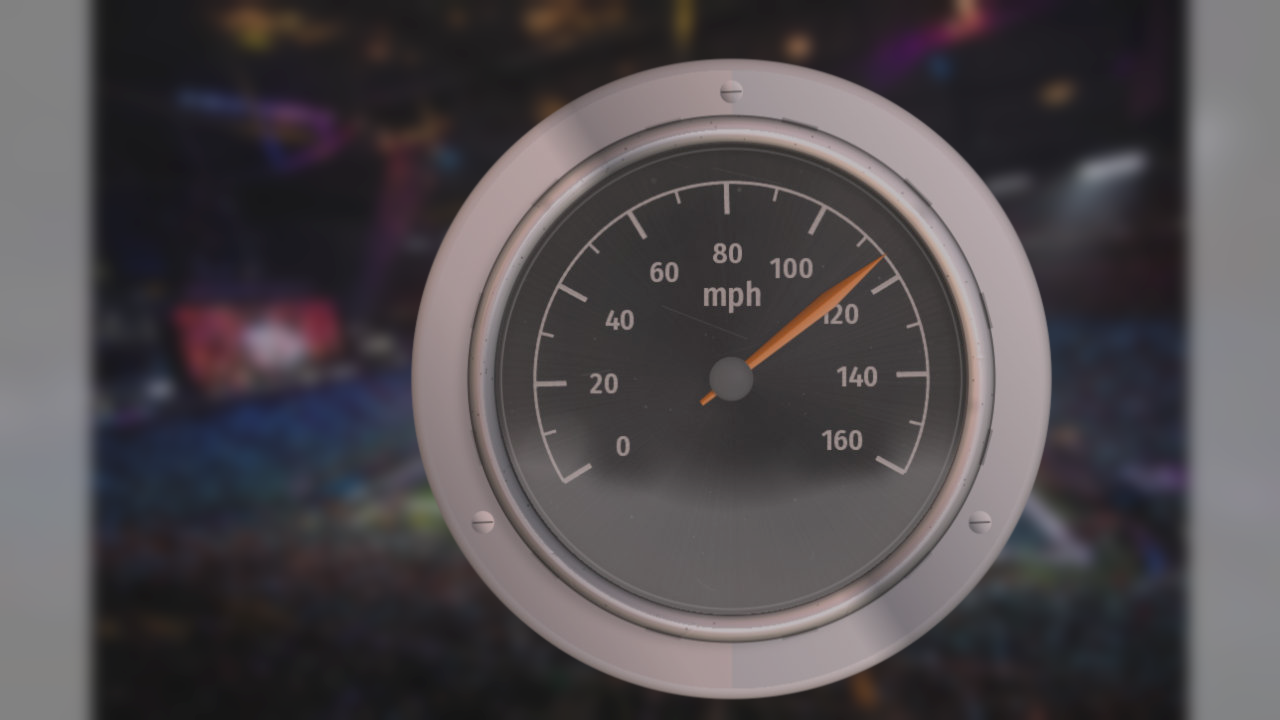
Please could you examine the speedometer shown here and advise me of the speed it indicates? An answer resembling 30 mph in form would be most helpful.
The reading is 115 mph
